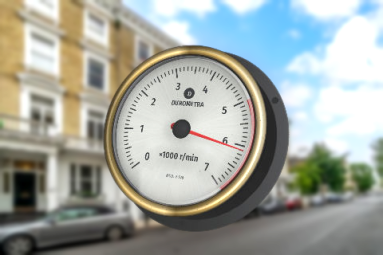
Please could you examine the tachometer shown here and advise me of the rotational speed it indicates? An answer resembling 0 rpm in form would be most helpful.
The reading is 6100 rpm
